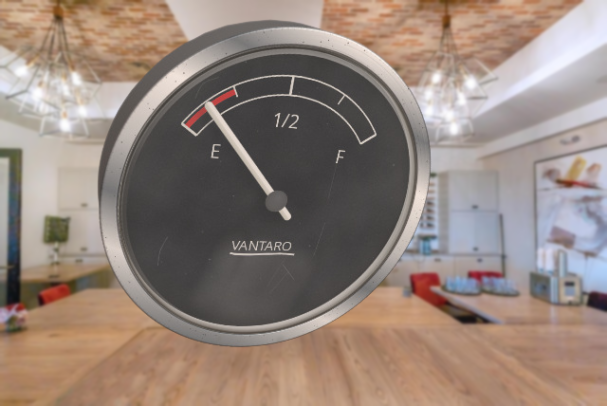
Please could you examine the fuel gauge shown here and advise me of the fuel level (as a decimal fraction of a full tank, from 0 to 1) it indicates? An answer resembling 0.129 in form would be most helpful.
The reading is 0.125
